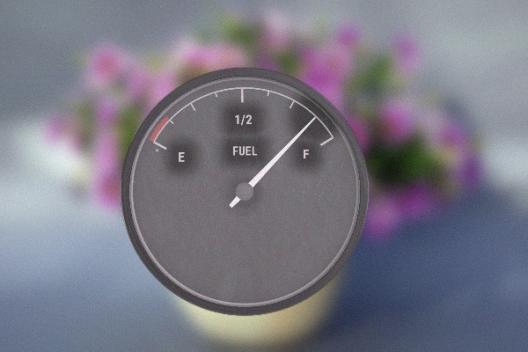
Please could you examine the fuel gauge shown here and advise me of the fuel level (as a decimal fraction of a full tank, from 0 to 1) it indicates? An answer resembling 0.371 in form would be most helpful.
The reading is 0.875
